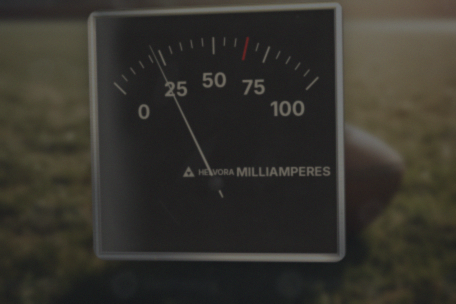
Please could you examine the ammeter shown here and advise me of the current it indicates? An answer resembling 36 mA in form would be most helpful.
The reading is 22.5 mA
